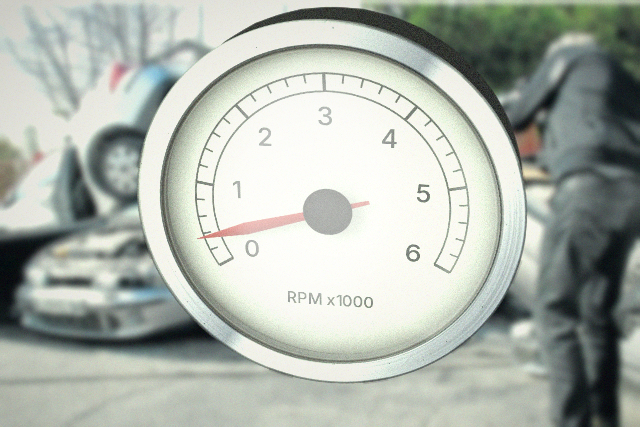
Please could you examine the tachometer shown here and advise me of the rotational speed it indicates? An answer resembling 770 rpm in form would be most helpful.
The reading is 400 rpm
